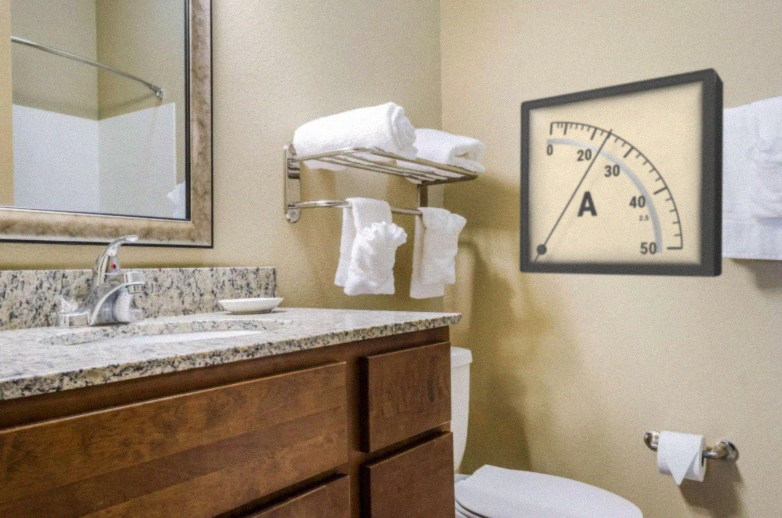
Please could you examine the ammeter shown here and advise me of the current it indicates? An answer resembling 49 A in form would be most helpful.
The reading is 24 A
